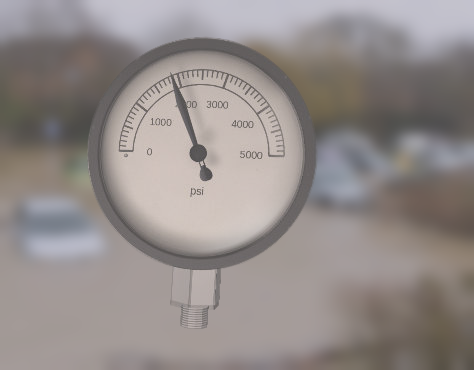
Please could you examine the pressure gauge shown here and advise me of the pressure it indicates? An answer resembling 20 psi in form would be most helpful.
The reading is 1900 psi
